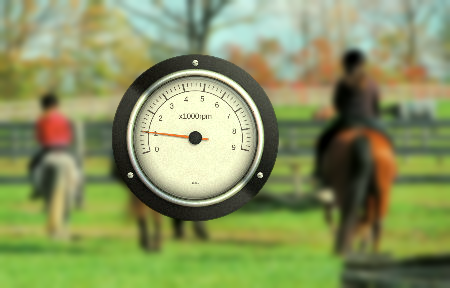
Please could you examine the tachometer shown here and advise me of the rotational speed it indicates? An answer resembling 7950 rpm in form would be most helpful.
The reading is 1000 rpm
